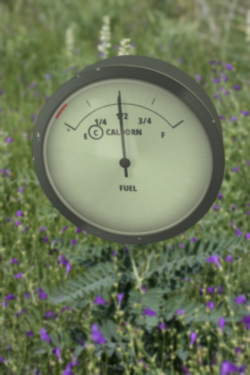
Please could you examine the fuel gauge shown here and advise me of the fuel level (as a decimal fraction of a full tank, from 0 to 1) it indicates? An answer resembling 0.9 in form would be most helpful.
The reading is 0.5
